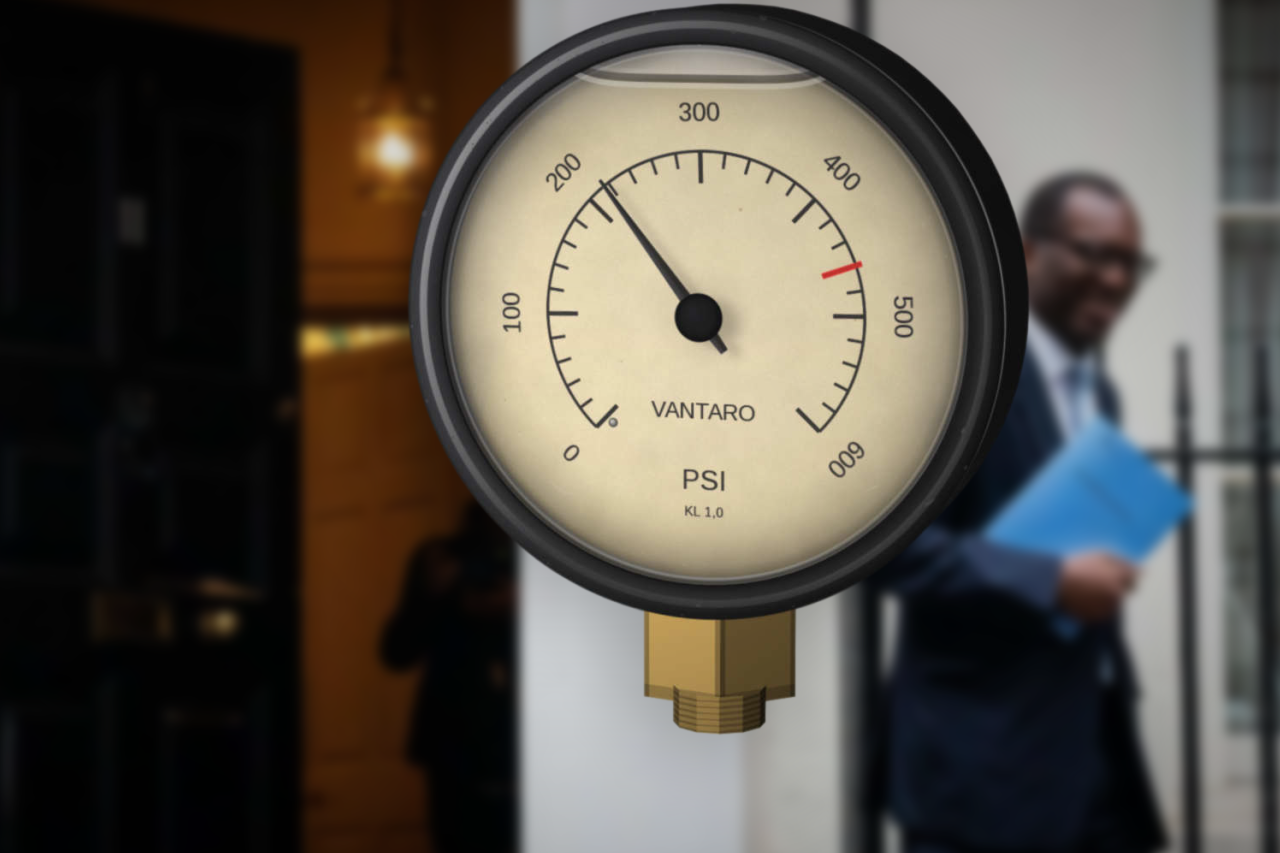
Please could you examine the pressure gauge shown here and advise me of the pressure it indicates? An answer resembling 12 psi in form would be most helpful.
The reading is 220 psi
